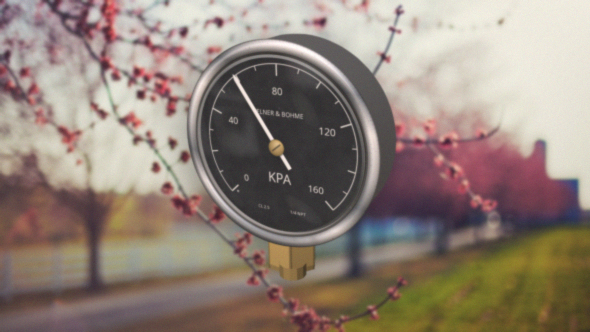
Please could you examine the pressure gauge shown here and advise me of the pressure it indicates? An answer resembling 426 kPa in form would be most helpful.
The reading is 60 kPa
